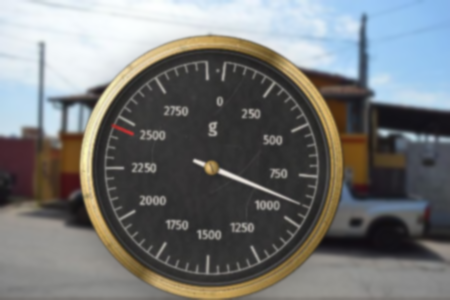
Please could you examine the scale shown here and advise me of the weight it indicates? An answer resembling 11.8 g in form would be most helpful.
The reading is 900 g
